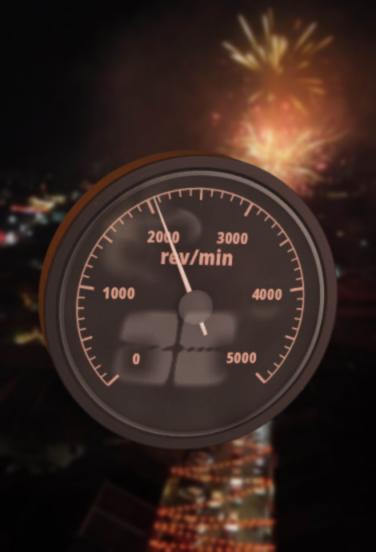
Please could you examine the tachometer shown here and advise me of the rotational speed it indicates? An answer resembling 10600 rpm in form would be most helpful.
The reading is 2050 rpm
